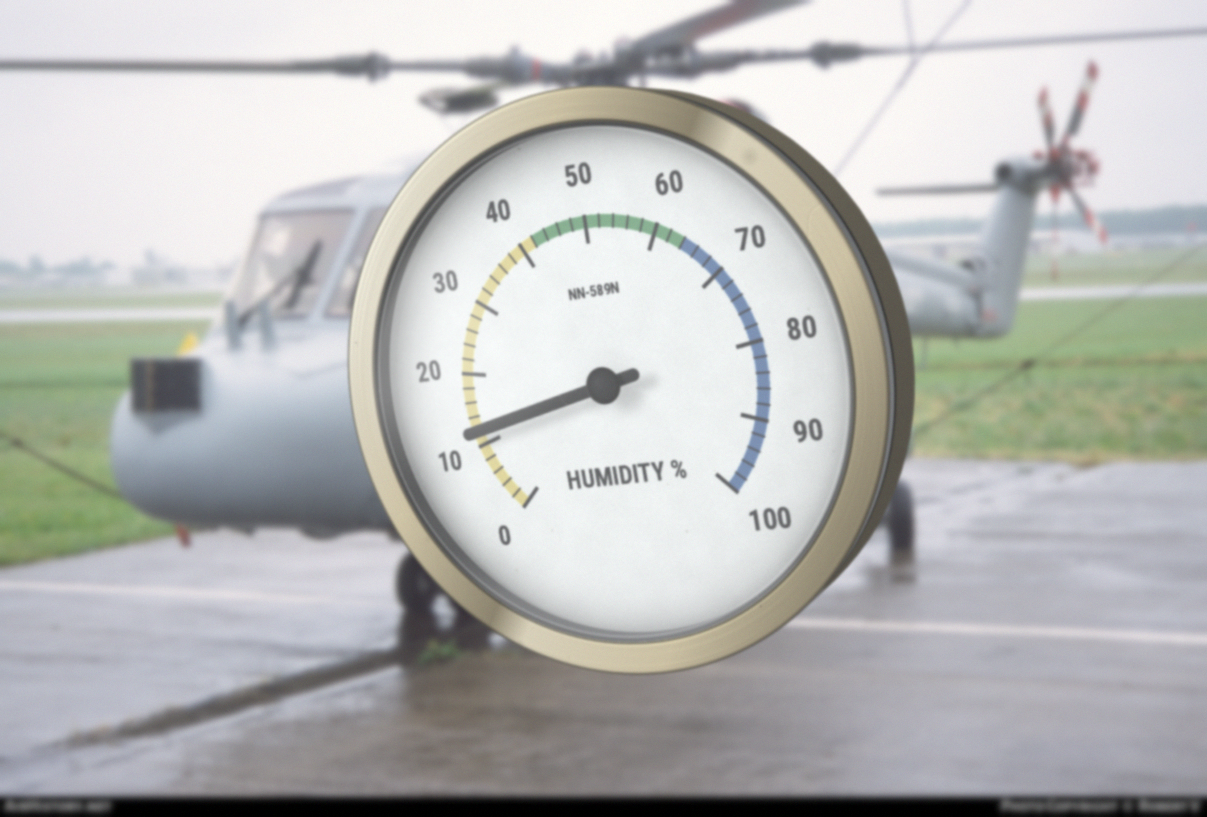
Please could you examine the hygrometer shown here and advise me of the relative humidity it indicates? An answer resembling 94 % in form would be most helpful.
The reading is 12 %
